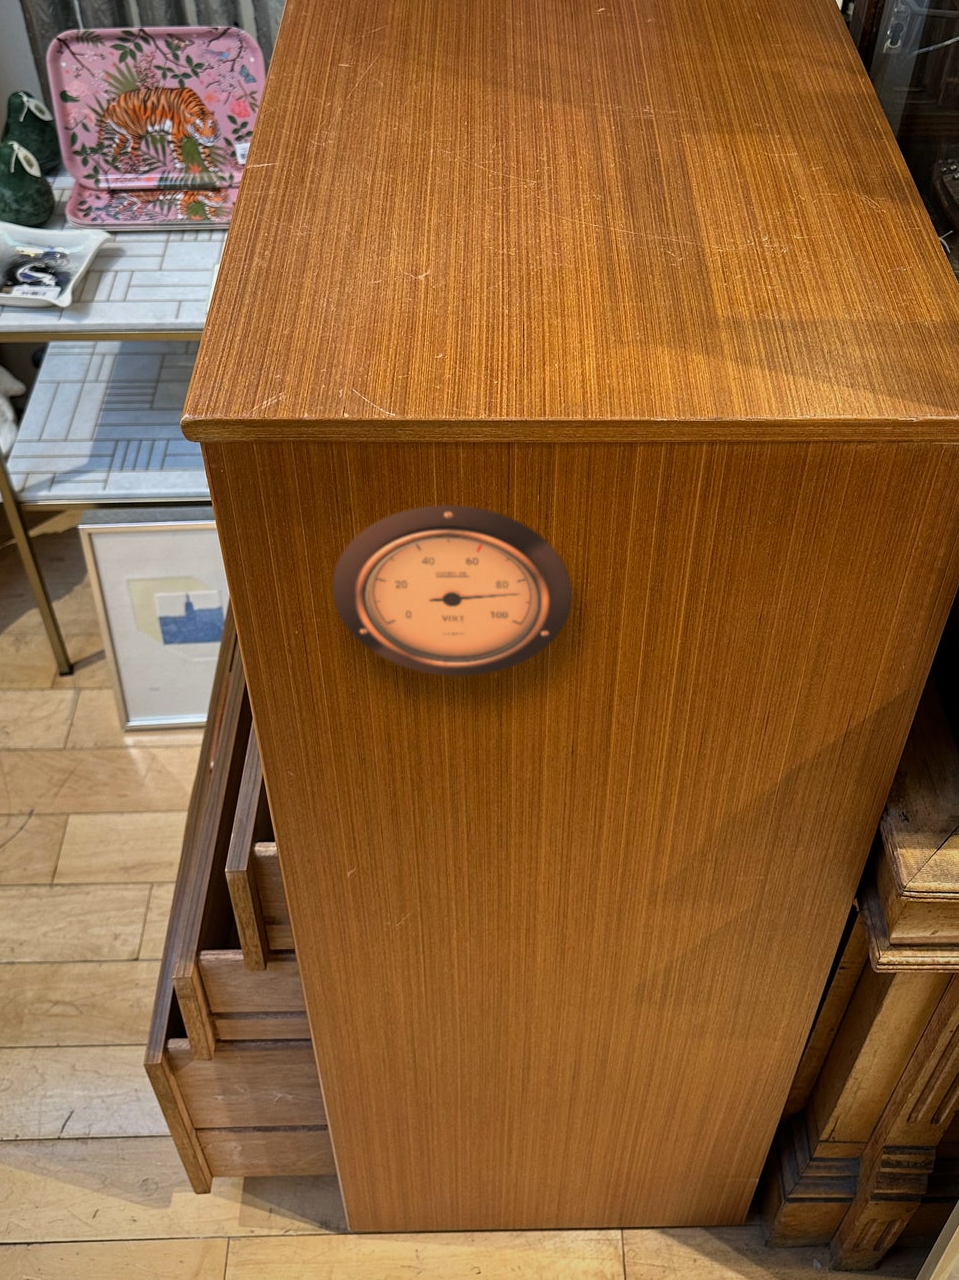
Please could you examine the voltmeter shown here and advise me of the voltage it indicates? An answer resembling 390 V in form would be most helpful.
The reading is 85 V
